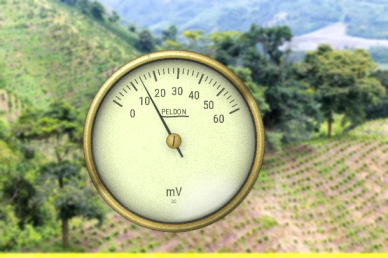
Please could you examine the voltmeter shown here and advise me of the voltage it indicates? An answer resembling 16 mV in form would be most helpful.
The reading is 14 mV
